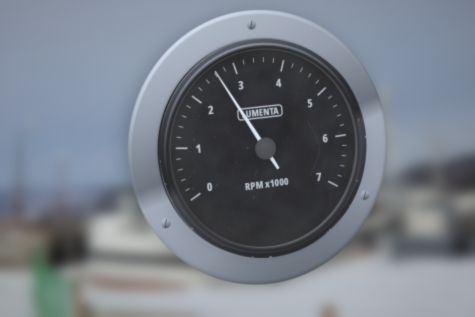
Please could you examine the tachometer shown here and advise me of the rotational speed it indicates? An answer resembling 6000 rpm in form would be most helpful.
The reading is 2600 rpm
